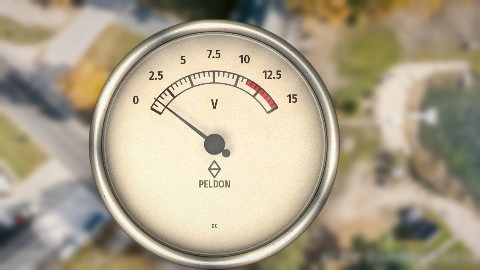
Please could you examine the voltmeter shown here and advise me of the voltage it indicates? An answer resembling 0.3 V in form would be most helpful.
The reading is 1 V
